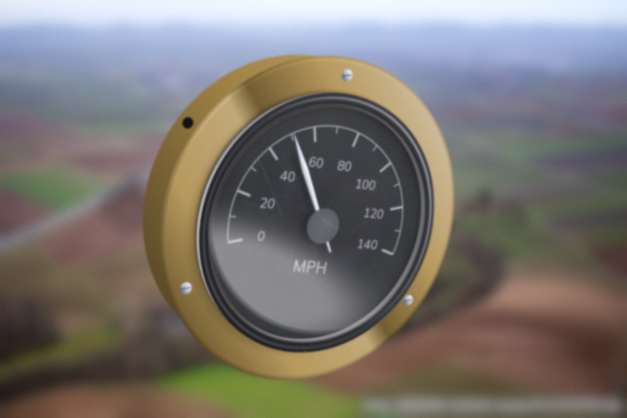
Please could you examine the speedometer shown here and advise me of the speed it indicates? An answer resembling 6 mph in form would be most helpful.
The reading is 50 mph
